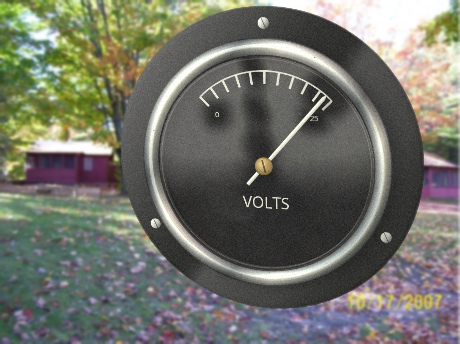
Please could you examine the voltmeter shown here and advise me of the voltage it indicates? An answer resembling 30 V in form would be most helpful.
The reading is 23.75 V
